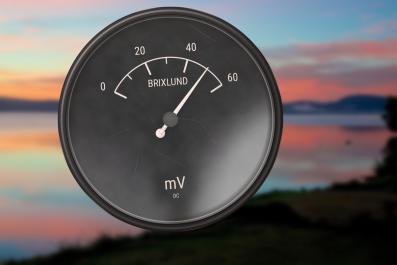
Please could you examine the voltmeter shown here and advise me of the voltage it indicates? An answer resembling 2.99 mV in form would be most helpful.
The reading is 50 mV
